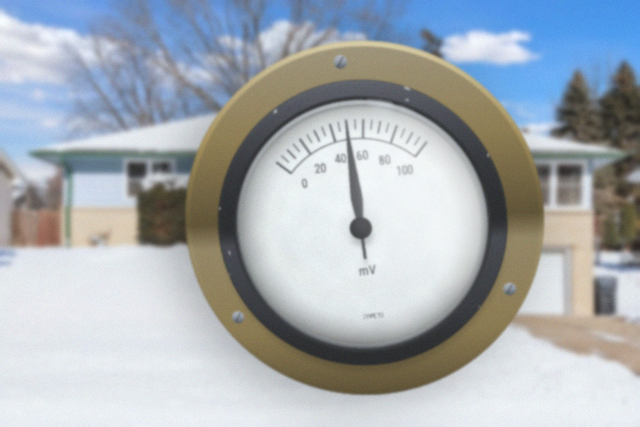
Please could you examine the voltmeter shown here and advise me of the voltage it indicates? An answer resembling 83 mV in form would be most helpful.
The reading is 50 mV
